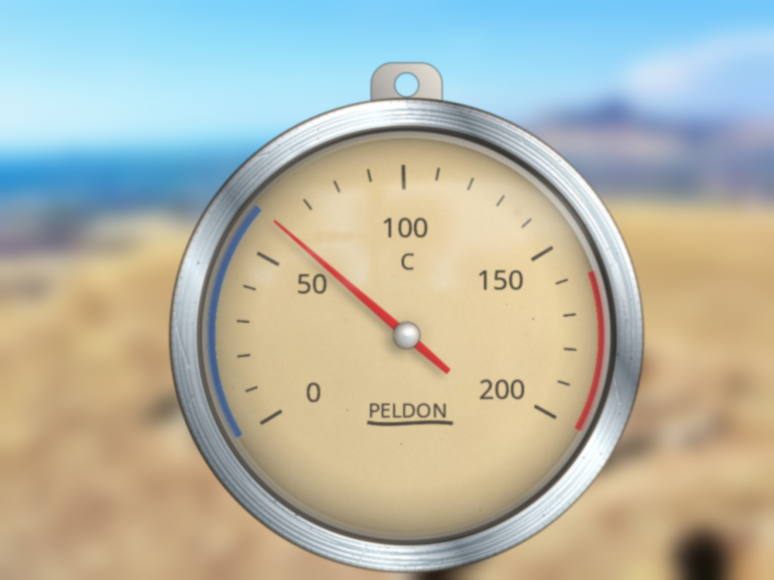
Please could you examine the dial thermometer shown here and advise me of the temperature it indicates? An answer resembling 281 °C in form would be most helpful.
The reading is 60 °C
